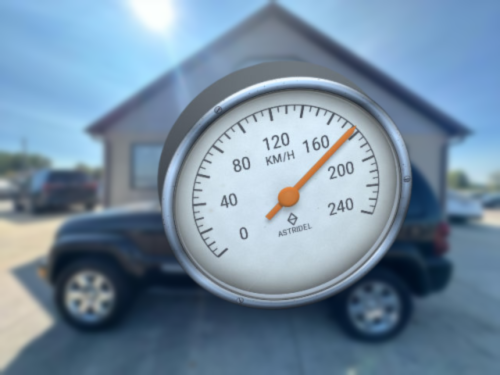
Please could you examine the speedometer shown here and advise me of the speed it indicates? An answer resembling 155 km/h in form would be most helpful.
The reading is 175 km/h
